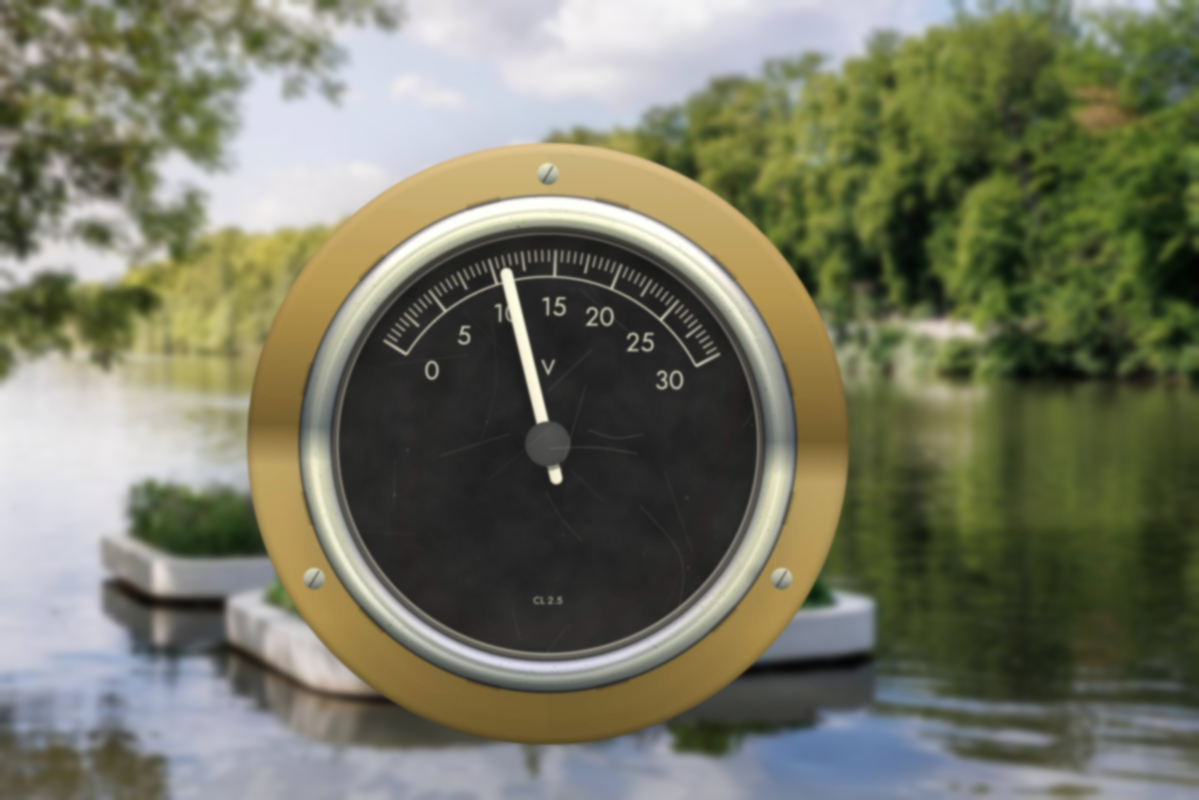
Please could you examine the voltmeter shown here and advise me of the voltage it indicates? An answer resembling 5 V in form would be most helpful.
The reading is 11 V
